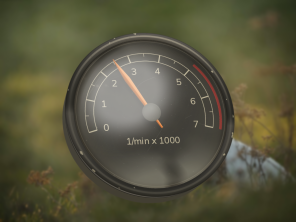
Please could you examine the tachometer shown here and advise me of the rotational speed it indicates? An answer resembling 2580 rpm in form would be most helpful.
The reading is 2500 rpm
